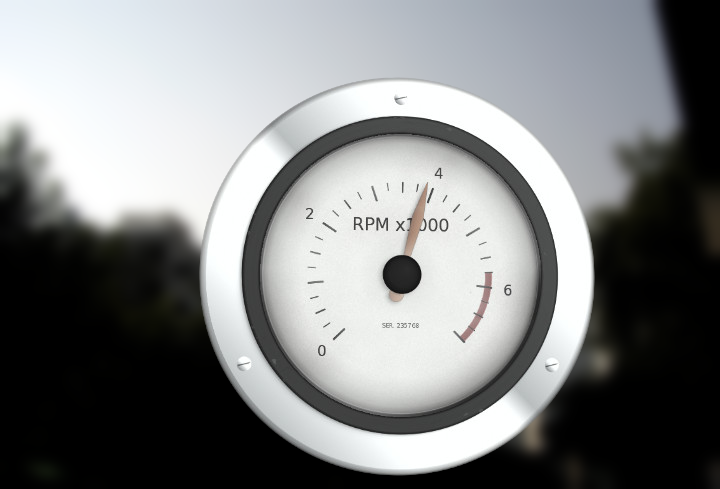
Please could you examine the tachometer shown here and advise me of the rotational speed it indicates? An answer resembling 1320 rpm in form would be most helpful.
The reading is 3875 rpm
